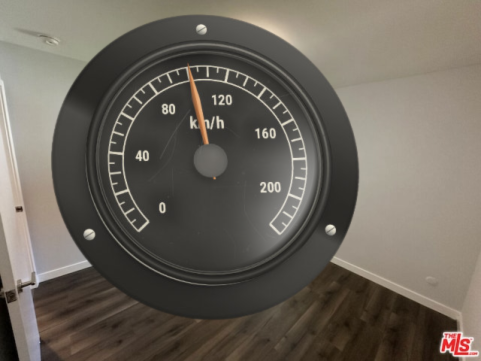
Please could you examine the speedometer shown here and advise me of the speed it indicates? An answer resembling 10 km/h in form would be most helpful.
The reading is 100 km/h
